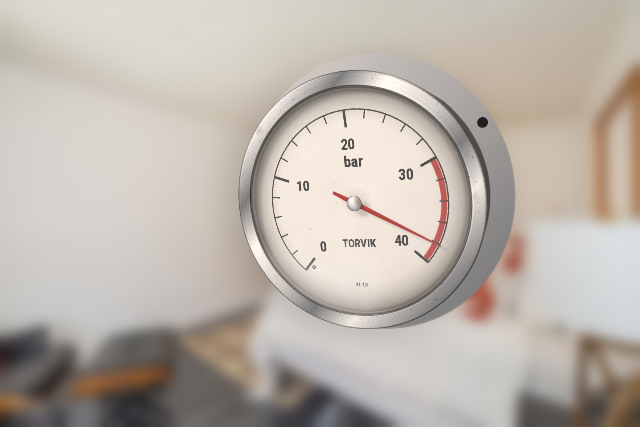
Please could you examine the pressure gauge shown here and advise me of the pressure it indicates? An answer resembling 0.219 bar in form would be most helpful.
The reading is 38 bar
